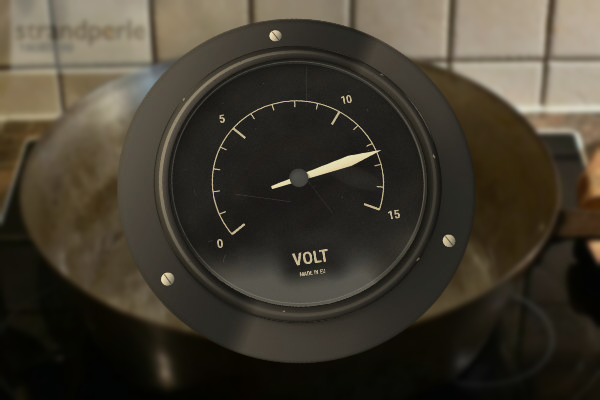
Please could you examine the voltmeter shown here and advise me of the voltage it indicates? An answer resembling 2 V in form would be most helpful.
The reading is 12.5 V
